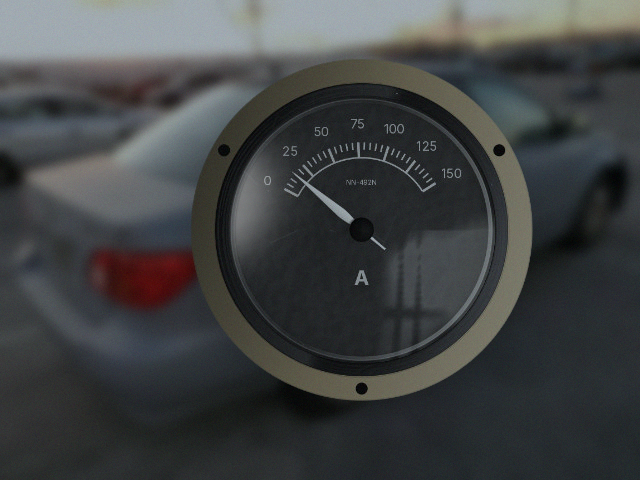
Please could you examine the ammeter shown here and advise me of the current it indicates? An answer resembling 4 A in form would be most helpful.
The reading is 15 A
